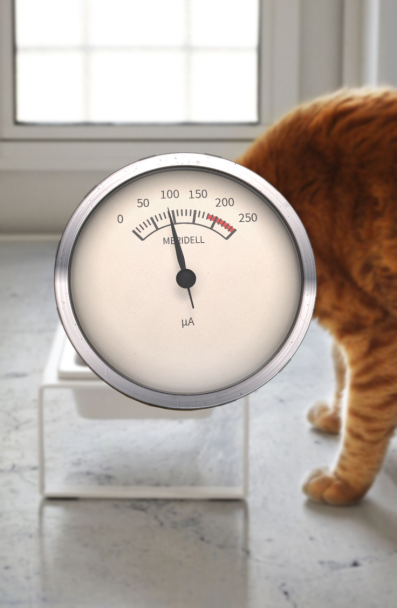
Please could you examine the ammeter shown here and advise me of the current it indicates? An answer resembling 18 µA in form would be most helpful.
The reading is 90 µA
